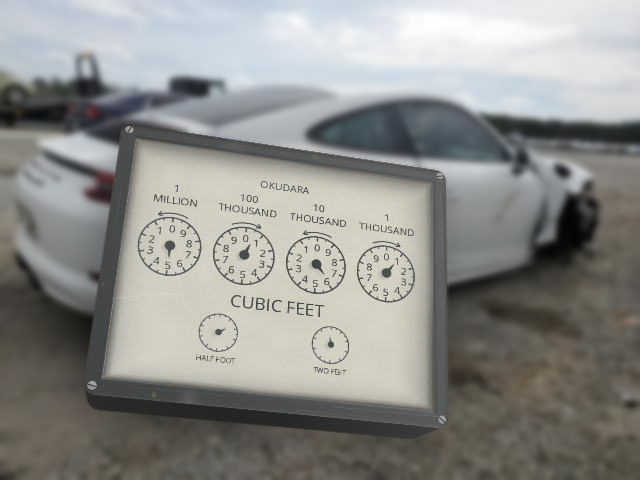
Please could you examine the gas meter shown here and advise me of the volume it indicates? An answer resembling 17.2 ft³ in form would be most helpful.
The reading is 506100 ft³
